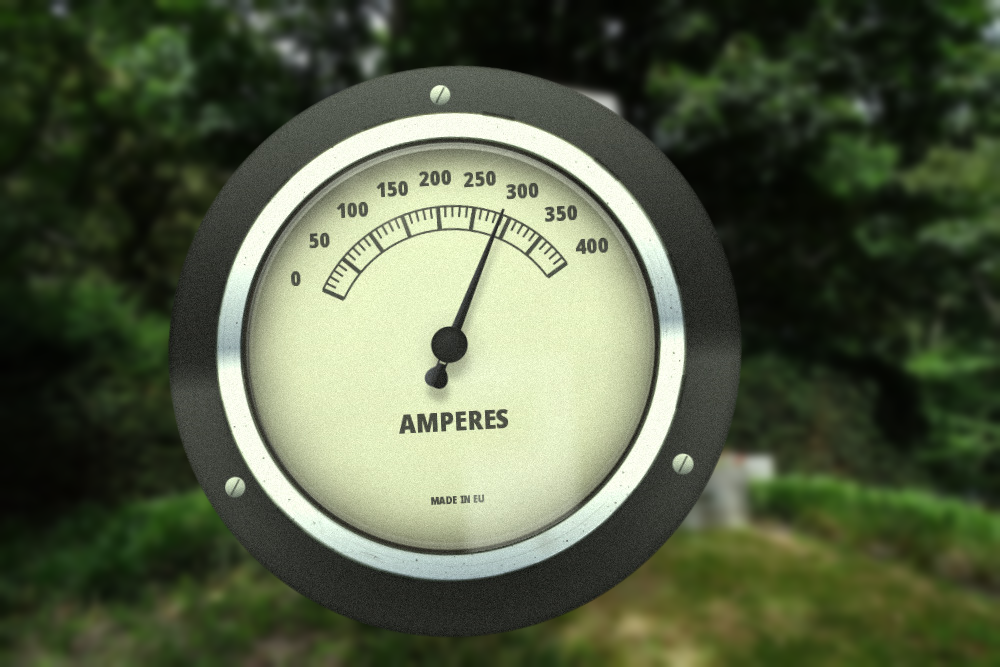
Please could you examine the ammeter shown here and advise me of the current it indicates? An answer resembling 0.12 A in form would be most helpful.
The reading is 290 A
